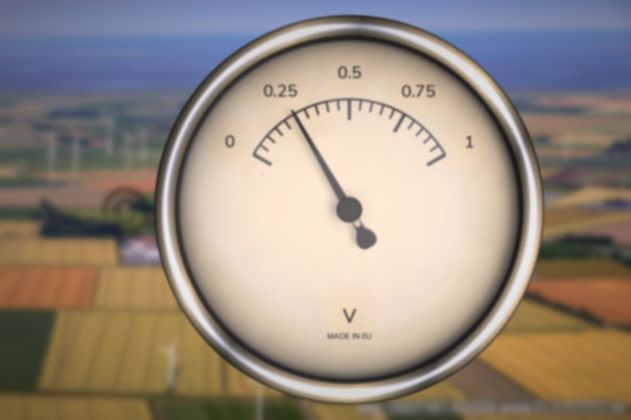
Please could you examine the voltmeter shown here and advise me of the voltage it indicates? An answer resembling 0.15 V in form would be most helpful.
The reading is 0.25 V
